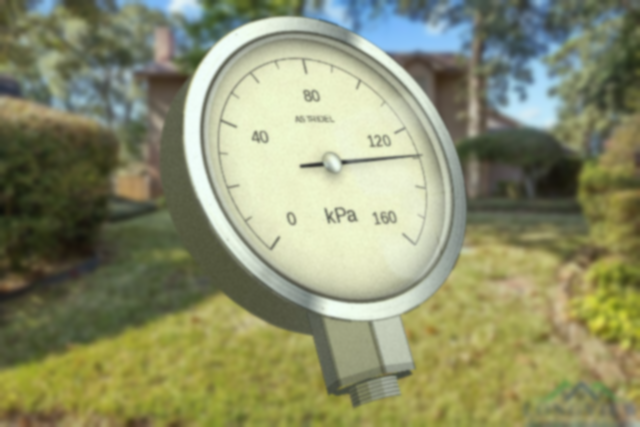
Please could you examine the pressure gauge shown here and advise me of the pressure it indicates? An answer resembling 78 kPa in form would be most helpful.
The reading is 130 kPa
